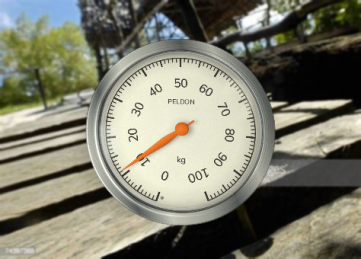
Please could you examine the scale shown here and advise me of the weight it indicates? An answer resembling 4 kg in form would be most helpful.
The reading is 11 kg
